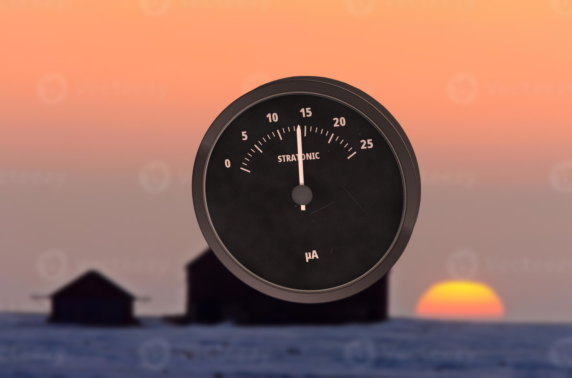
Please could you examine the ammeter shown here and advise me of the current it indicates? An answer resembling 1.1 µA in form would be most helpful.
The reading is 14 µA
